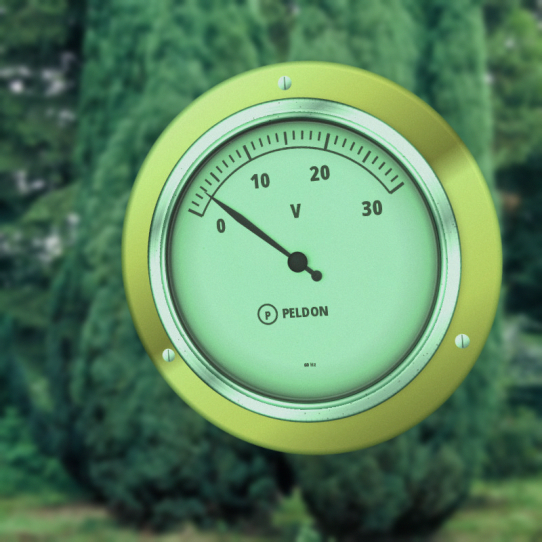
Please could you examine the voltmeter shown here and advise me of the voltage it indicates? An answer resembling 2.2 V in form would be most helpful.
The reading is 3 V
